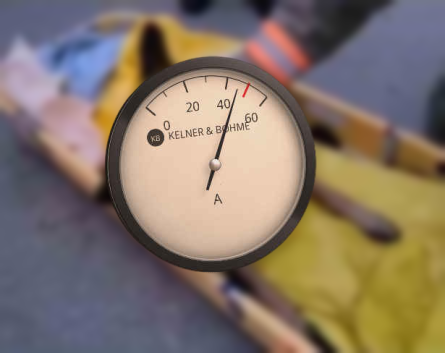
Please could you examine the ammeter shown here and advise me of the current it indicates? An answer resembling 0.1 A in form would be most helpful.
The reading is 45 A
